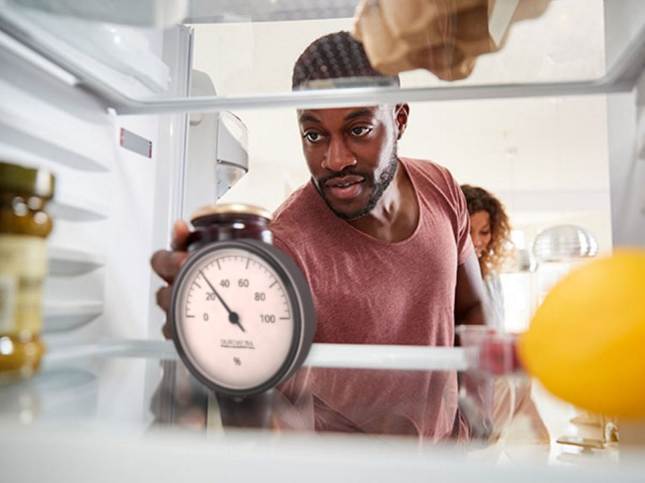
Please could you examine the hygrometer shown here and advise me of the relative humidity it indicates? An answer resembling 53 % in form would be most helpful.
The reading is 28 %
